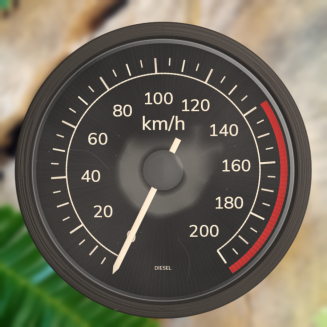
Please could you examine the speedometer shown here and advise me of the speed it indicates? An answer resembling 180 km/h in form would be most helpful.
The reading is 0 km/h
